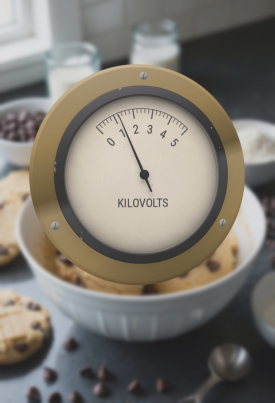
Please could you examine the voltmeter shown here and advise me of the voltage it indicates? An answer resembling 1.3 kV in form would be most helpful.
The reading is 1.2 kV
